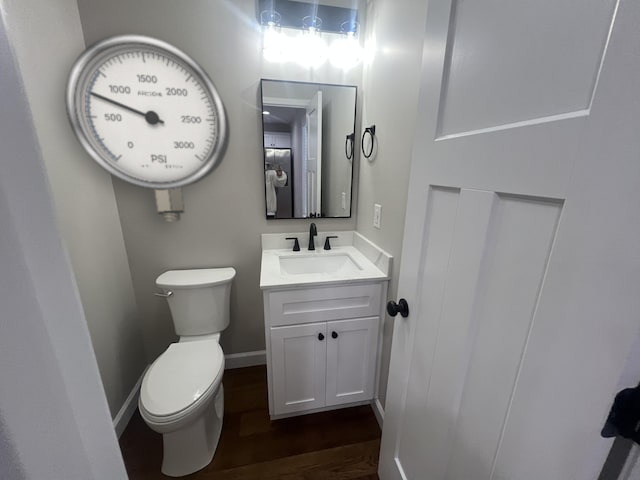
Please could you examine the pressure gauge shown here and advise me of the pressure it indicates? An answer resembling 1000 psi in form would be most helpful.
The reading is 750 psi
